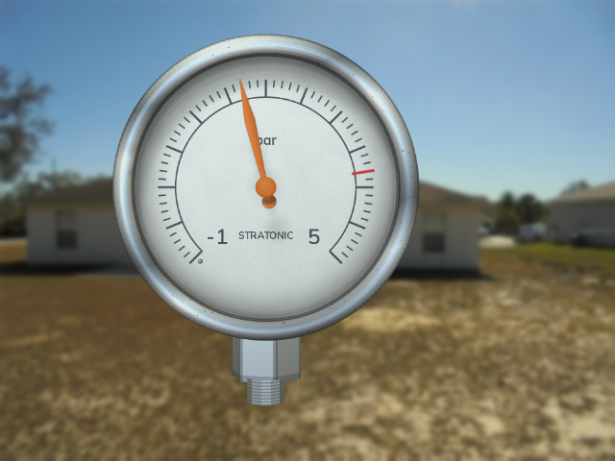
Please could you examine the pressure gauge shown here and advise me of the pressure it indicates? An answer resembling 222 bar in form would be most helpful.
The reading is 1.7 bar
